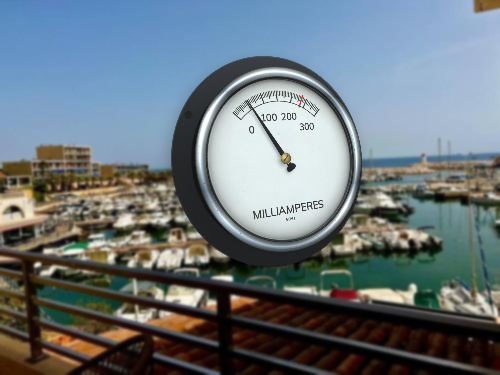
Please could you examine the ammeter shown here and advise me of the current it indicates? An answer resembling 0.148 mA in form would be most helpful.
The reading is 50 mA
